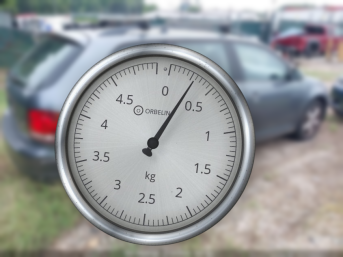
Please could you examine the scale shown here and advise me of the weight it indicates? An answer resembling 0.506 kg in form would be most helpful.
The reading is 0.3 kg
